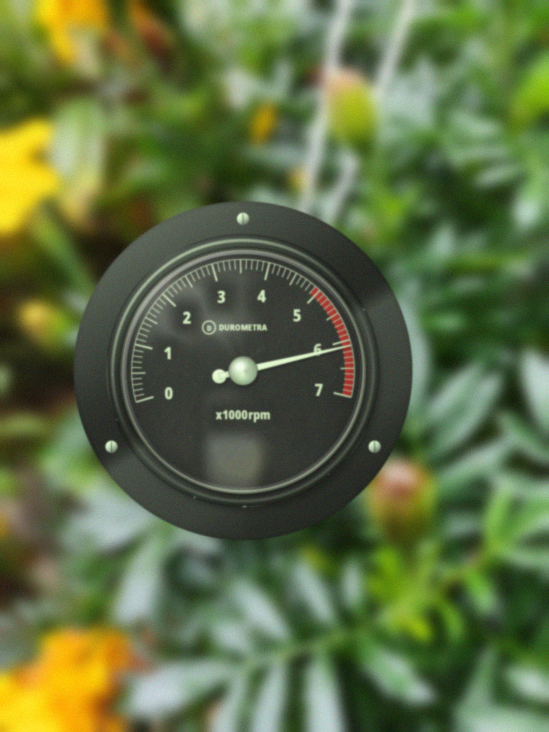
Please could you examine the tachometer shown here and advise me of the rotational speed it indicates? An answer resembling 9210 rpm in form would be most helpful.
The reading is 6100 rpm
